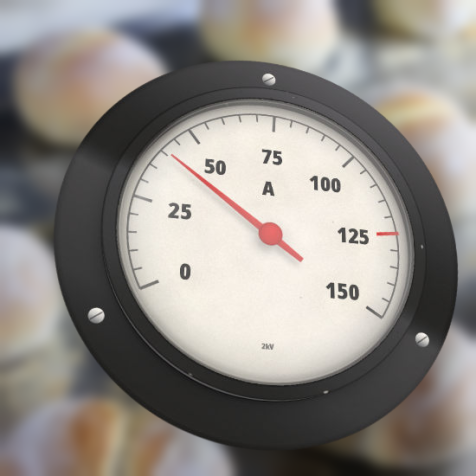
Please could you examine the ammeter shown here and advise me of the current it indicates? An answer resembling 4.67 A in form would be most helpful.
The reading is 40 A
